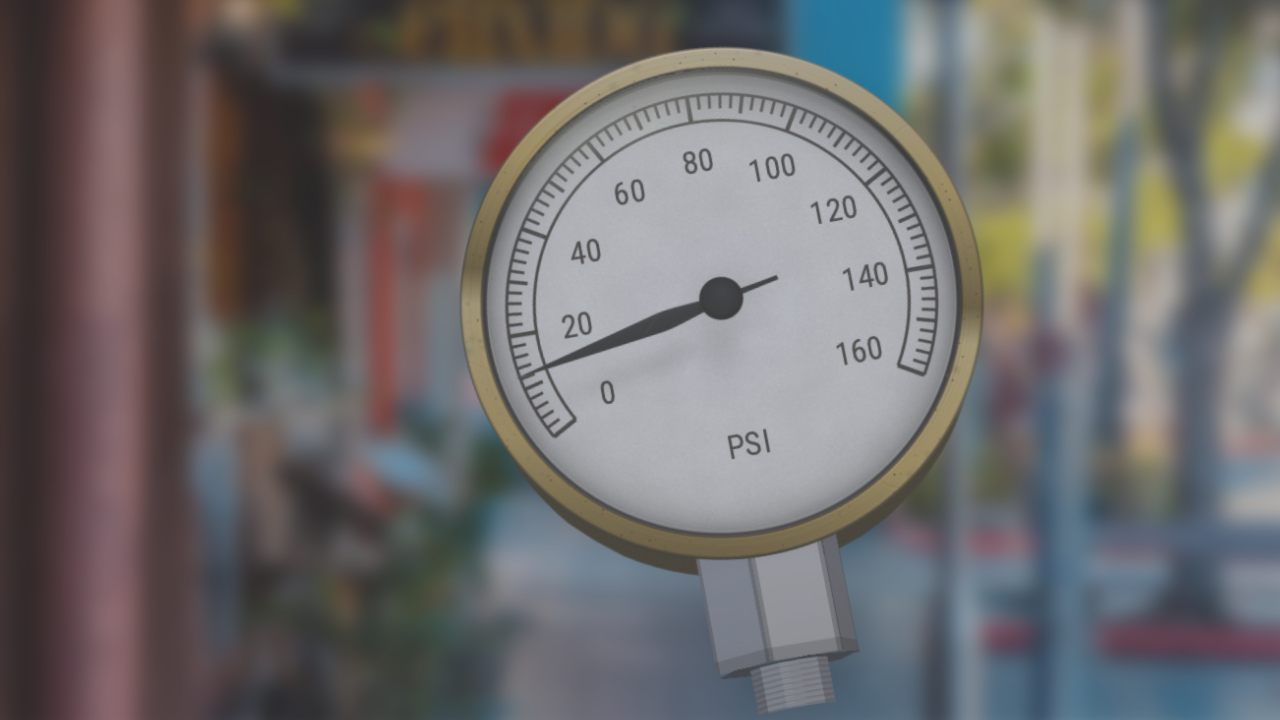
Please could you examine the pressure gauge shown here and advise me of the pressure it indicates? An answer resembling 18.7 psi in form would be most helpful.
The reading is 12 psi
